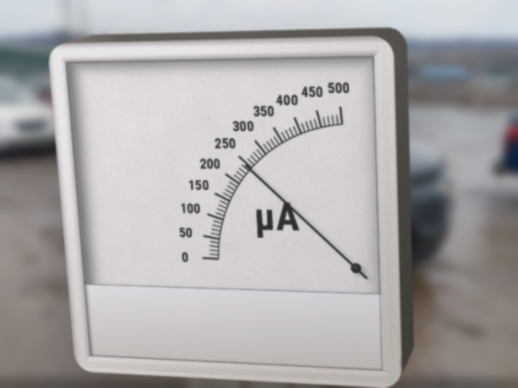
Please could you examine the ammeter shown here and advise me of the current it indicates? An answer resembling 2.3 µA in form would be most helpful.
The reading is 250 µA
